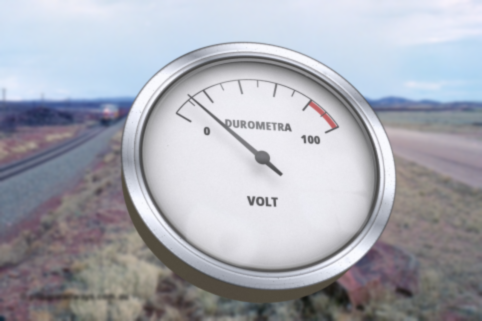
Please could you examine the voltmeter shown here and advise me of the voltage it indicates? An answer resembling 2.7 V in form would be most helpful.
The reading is 10 V
